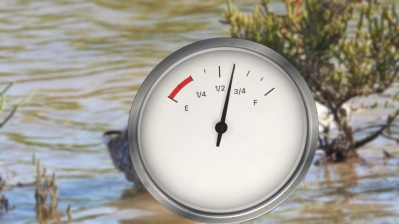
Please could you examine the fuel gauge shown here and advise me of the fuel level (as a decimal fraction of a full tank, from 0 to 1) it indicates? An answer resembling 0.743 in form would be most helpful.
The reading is 0.625
